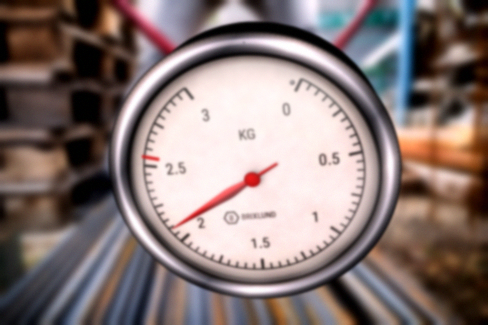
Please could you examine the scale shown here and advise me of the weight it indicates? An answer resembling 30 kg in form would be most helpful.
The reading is 2.1 kg
